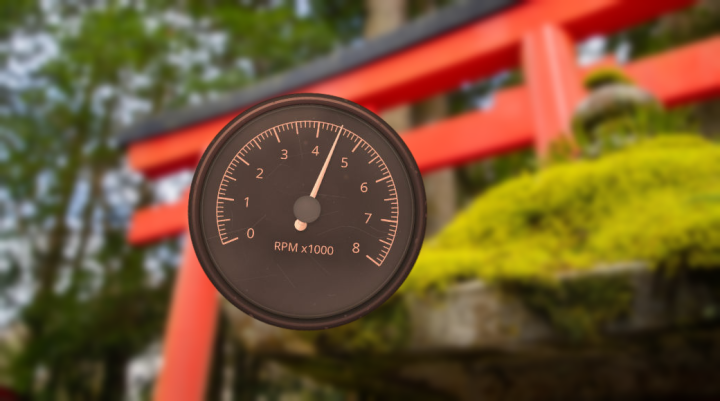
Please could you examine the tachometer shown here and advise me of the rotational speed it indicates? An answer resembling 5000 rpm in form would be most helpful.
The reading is 4500 rpm
